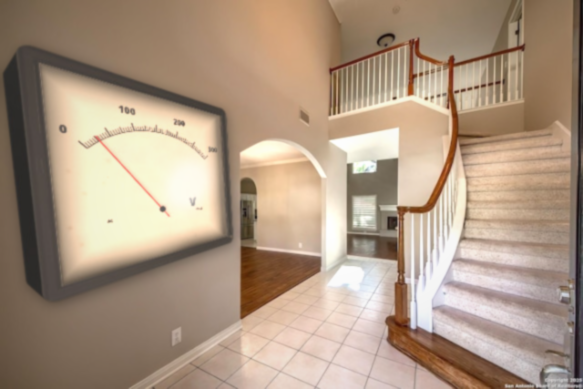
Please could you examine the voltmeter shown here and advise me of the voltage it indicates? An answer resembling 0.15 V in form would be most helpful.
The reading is 25 V
